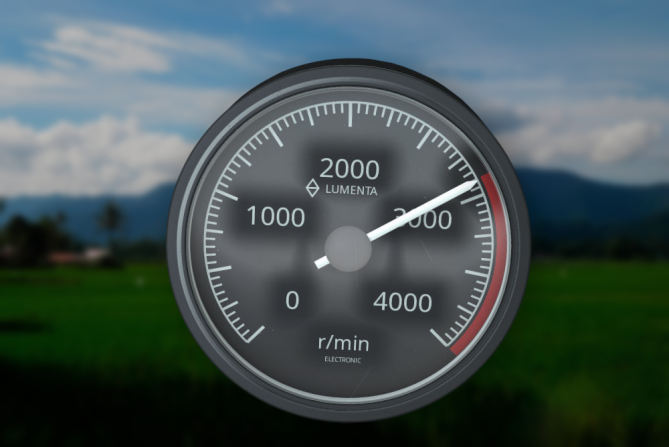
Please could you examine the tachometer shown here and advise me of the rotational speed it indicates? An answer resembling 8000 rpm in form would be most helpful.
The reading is 2900 rpm
